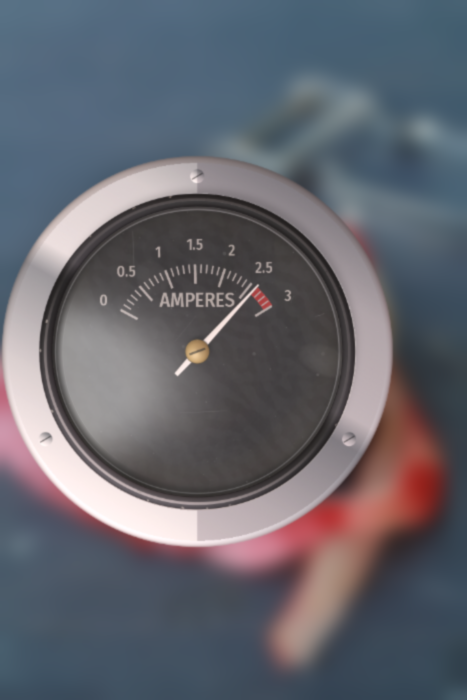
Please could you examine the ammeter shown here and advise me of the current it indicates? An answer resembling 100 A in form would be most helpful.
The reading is 2.6 A
